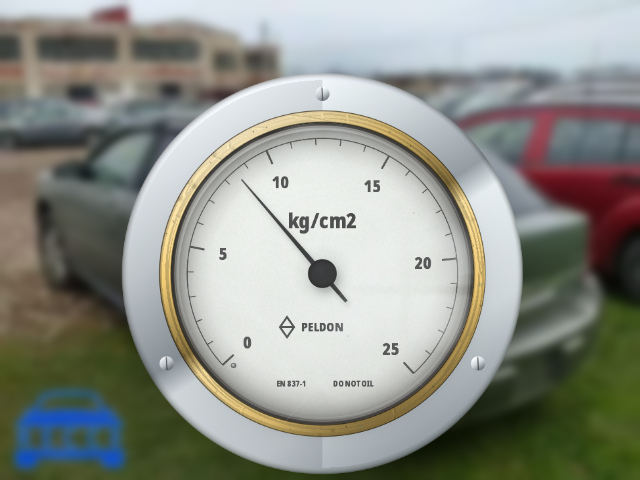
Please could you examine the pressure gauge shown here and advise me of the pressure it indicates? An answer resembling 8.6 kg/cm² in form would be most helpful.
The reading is 8.5 kg/cm²
